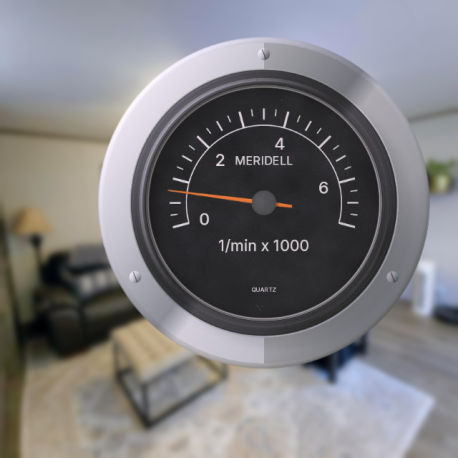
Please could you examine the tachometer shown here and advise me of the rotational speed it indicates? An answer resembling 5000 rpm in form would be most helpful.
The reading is 750 rpm
